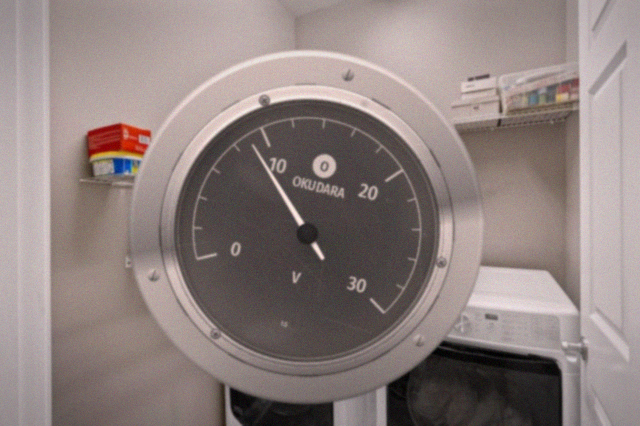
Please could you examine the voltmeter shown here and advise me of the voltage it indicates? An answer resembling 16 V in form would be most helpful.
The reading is 9 V
